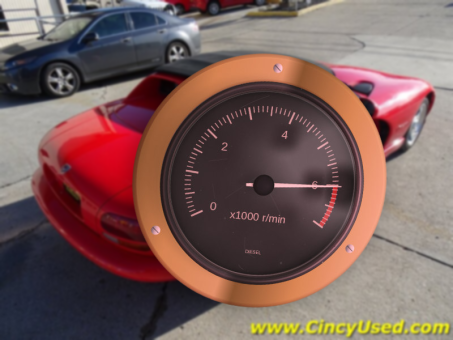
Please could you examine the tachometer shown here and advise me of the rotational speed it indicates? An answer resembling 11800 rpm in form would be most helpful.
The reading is 6000 rpm
